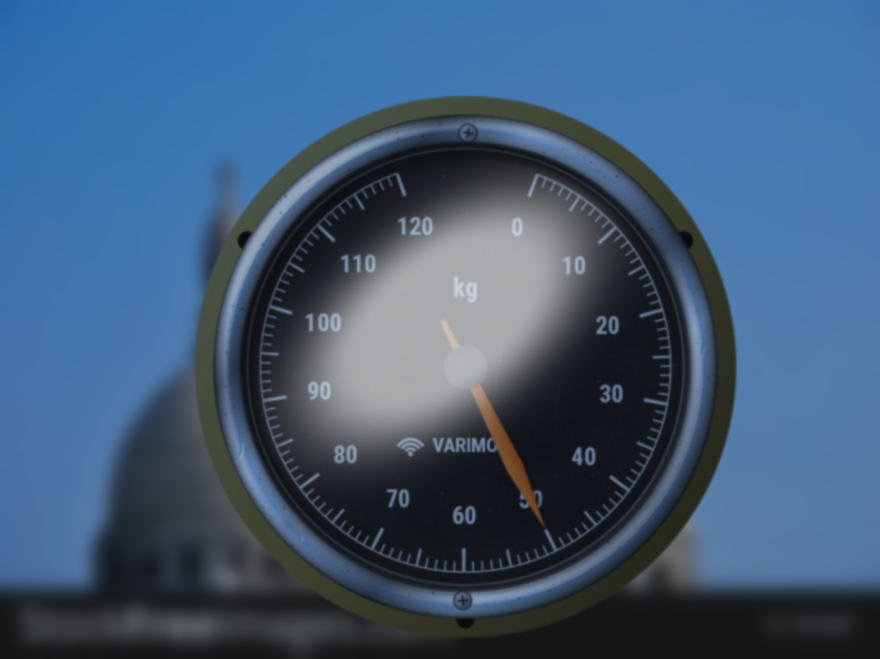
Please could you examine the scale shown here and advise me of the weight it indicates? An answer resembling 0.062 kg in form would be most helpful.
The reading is 50 kg
